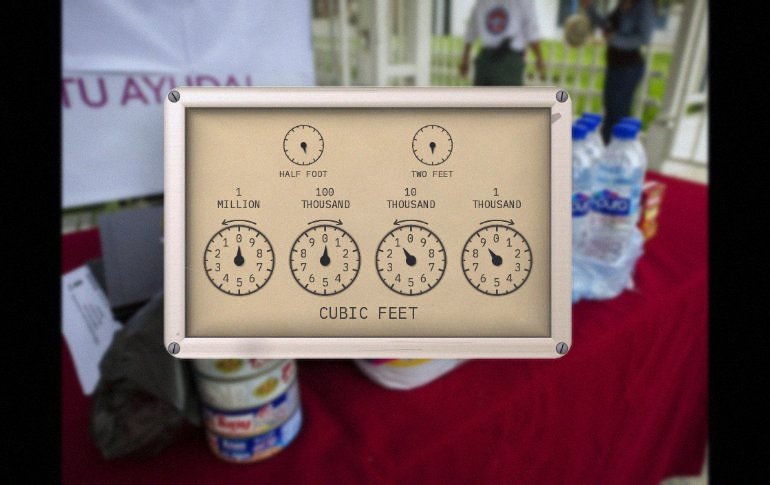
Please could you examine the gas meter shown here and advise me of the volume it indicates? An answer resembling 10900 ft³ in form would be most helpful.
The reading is 900 ft³
